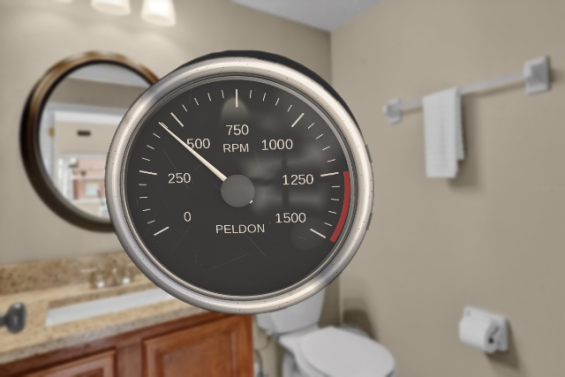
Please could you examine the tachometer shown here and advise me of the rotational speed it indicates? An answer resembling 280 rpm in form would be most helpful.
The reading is 450 rpm
